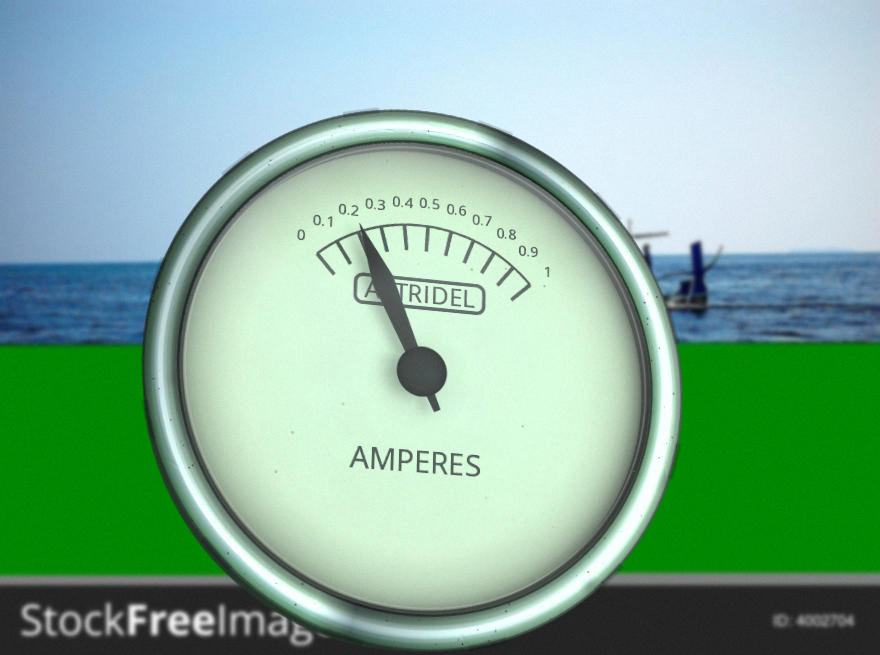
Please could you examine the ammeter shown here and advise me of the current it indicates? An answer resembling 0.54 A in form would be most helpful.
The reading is 0.2 A
